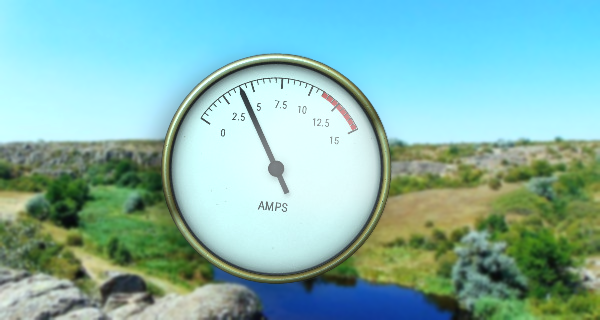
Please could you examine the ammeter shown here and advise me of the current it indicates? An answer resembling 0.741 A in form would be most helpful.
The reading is 4 A
